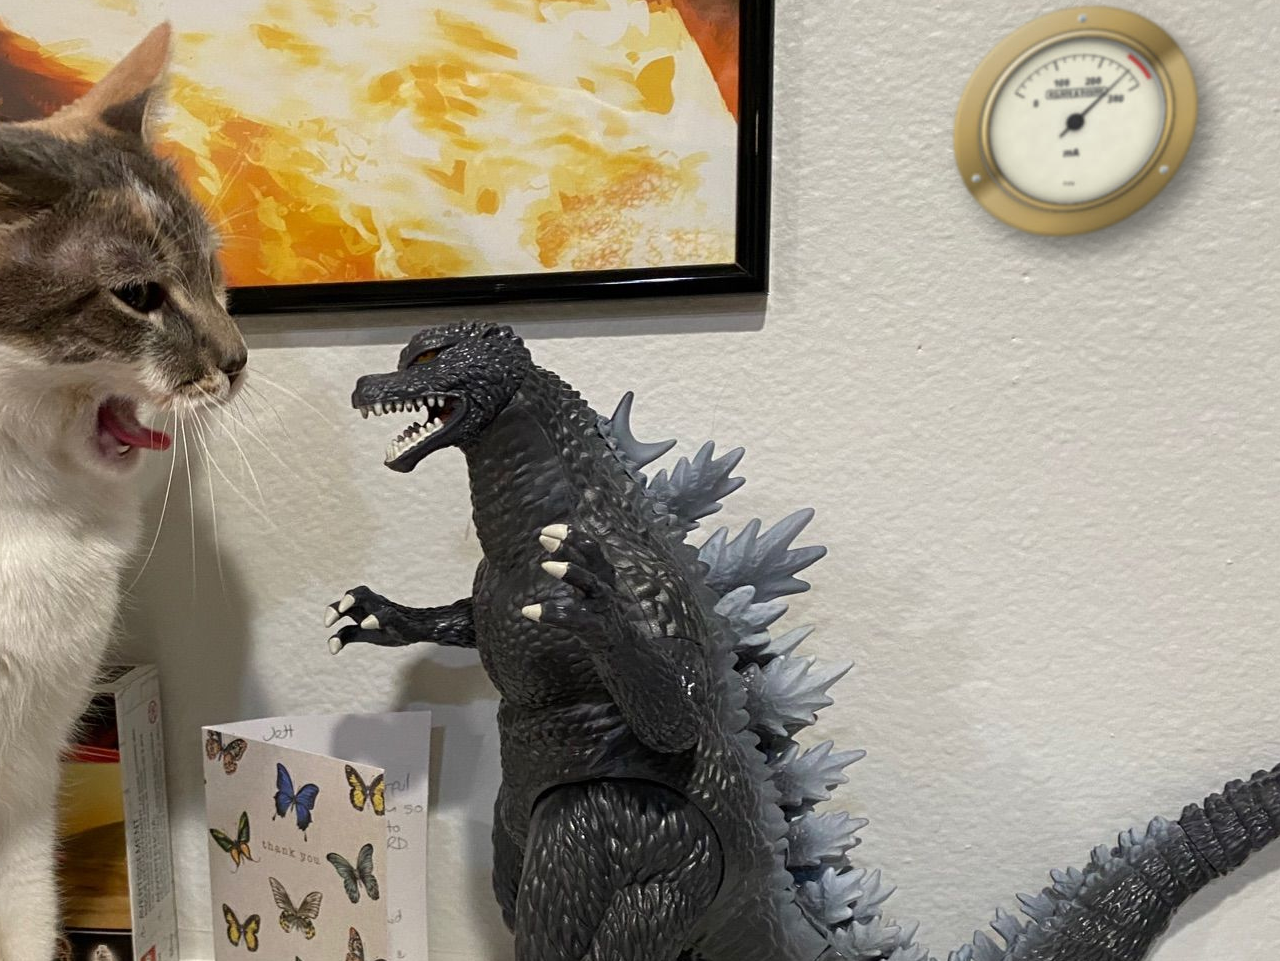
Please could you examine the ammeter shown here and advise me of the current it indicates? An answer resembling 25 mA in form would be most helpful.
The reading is 260 mA
